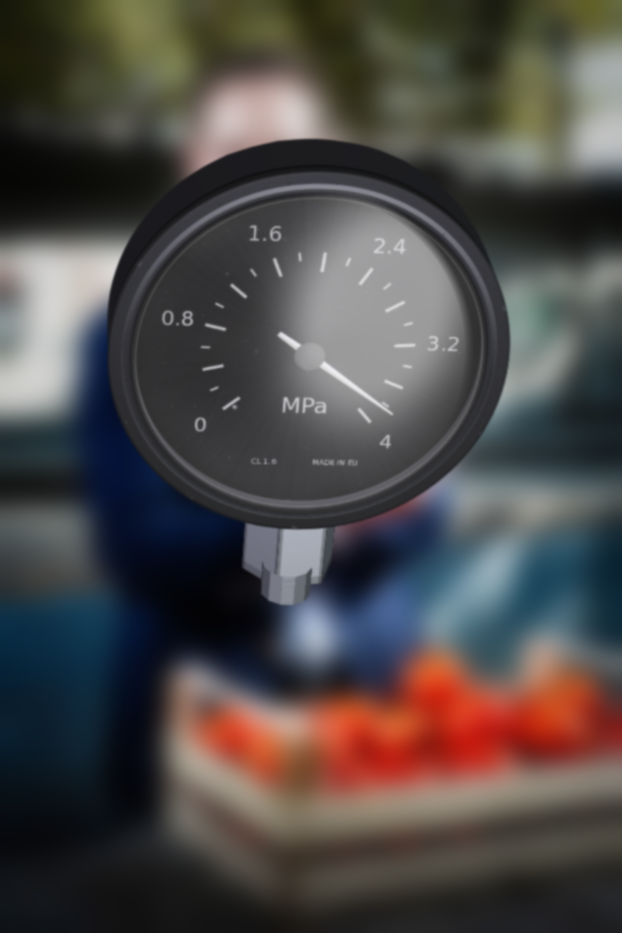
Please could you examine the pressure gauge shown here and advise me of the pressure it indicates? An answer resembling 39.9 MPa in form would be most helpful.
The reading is 3.8 MPa
